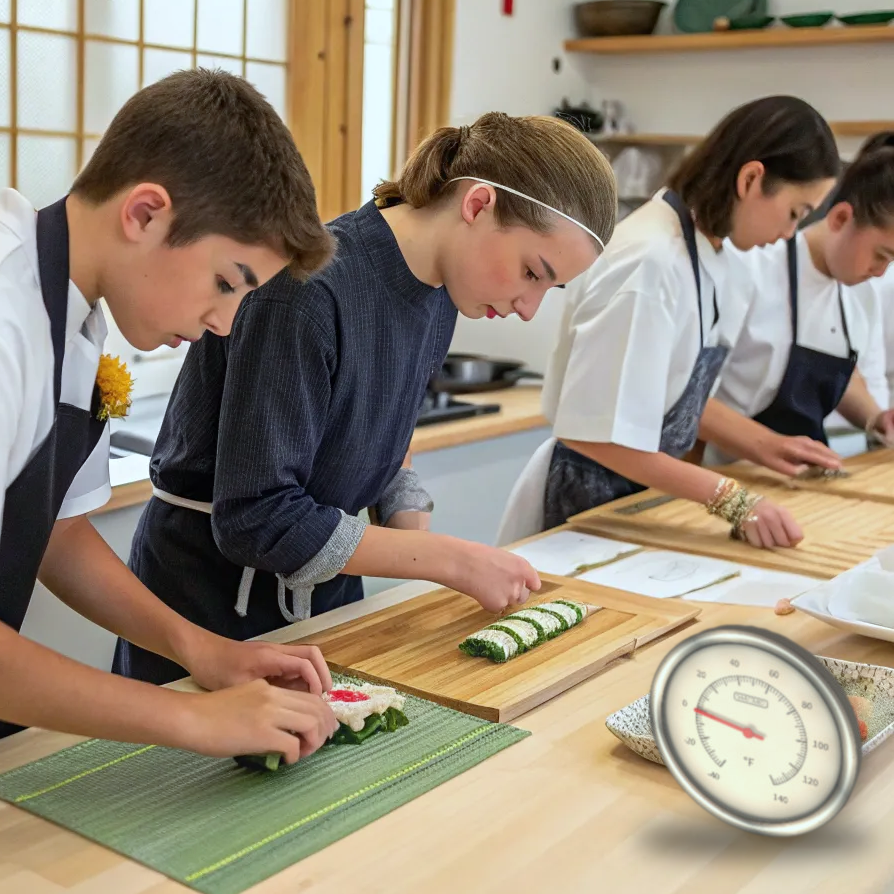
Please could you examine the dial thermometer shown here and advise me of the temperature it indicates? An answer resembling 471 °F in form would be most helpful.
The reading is 0 °F
